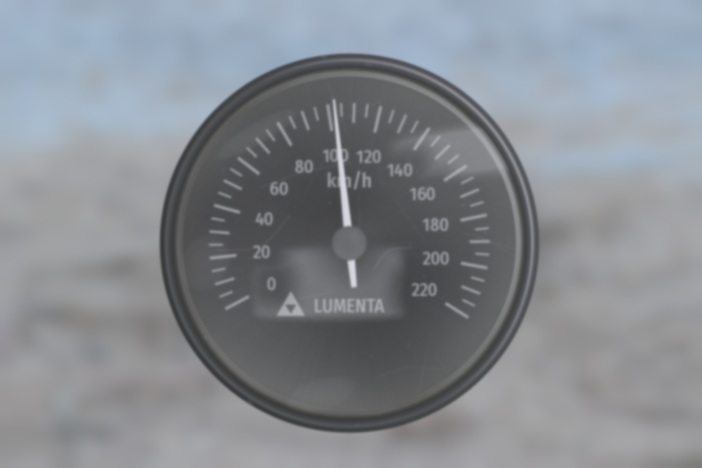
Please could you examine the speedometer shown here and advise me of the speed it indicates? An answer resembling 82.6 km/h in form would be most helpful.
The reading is 102.5 km/h
